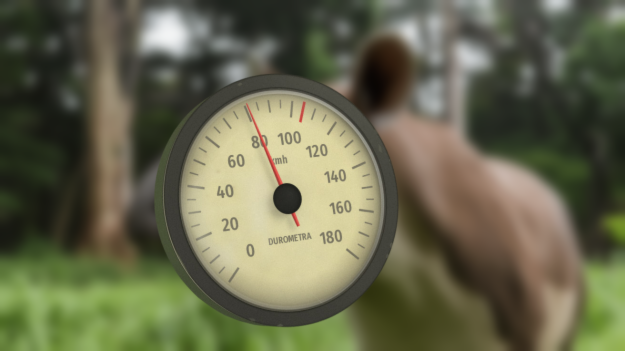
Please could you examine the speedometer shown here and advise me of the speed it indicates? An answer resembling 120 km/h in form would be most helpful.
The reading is 80 km/h
